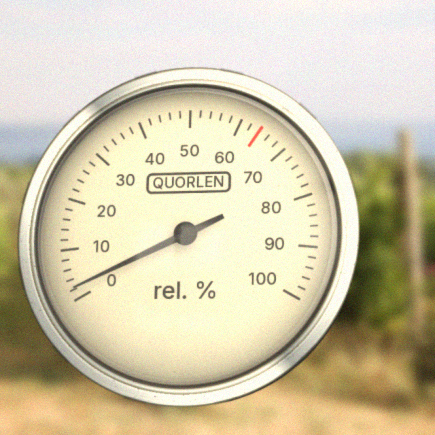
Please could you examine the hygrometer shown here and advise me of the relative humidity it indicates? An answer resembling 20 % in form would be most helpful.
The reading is 2 %
